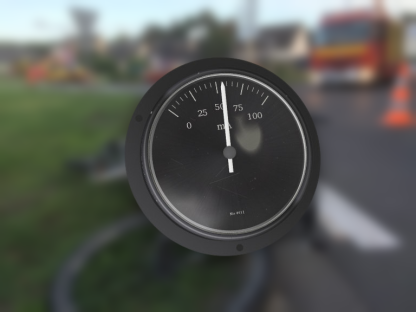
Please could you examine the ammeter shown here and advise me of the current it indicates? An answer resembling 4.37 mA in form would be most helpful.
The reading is 55 mA
